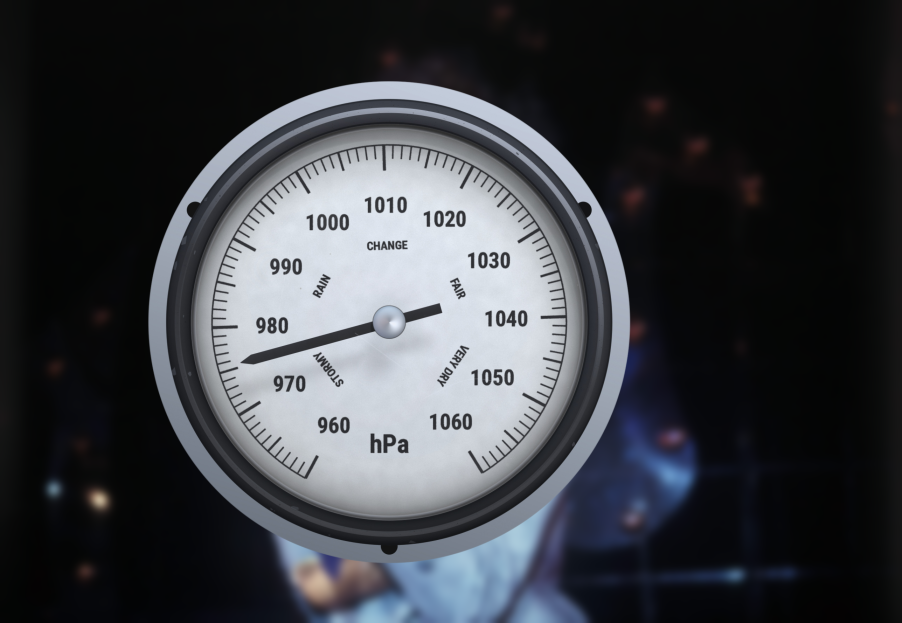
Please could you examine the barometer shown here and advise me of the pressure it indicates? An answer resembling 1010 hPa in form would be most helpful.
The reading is 975.5 hPa
